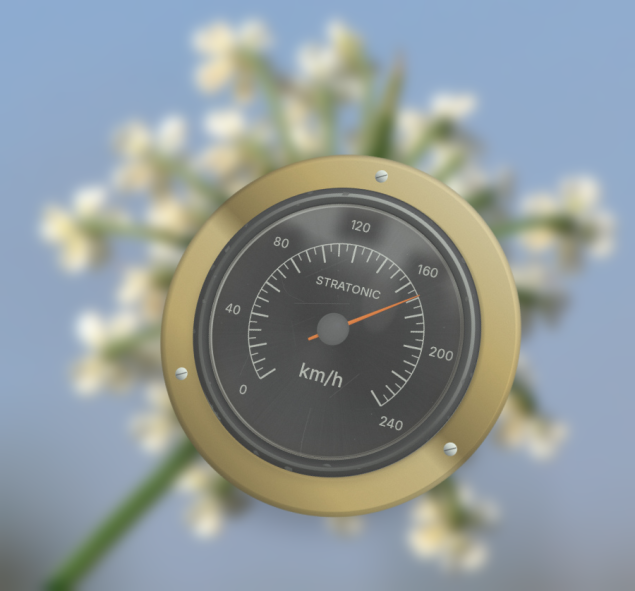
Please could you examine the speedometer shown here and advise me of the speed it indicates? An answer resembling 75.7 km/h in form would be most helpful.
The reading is 170 km/h
